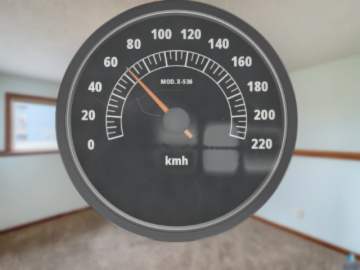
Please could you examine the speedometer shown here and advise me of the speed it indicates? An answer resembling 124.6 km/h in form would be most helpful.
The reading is 65 km/h
